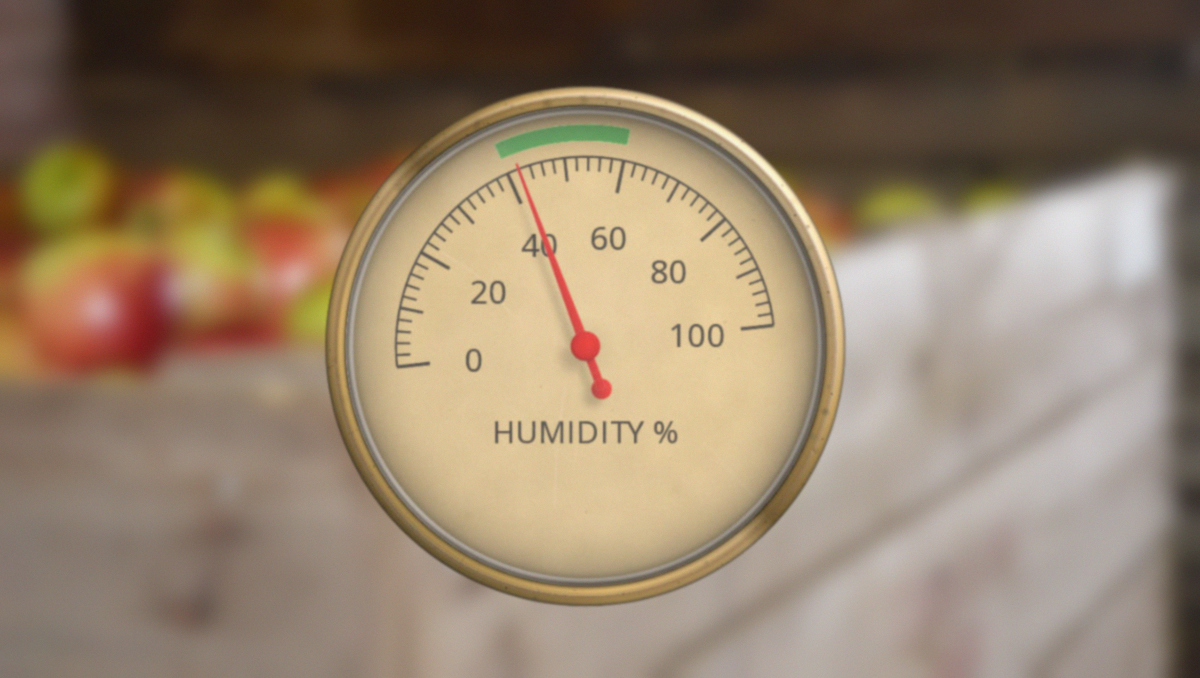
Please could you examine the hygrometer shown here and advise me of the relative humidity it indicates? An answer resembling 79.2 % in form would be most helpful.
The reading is 42 %
